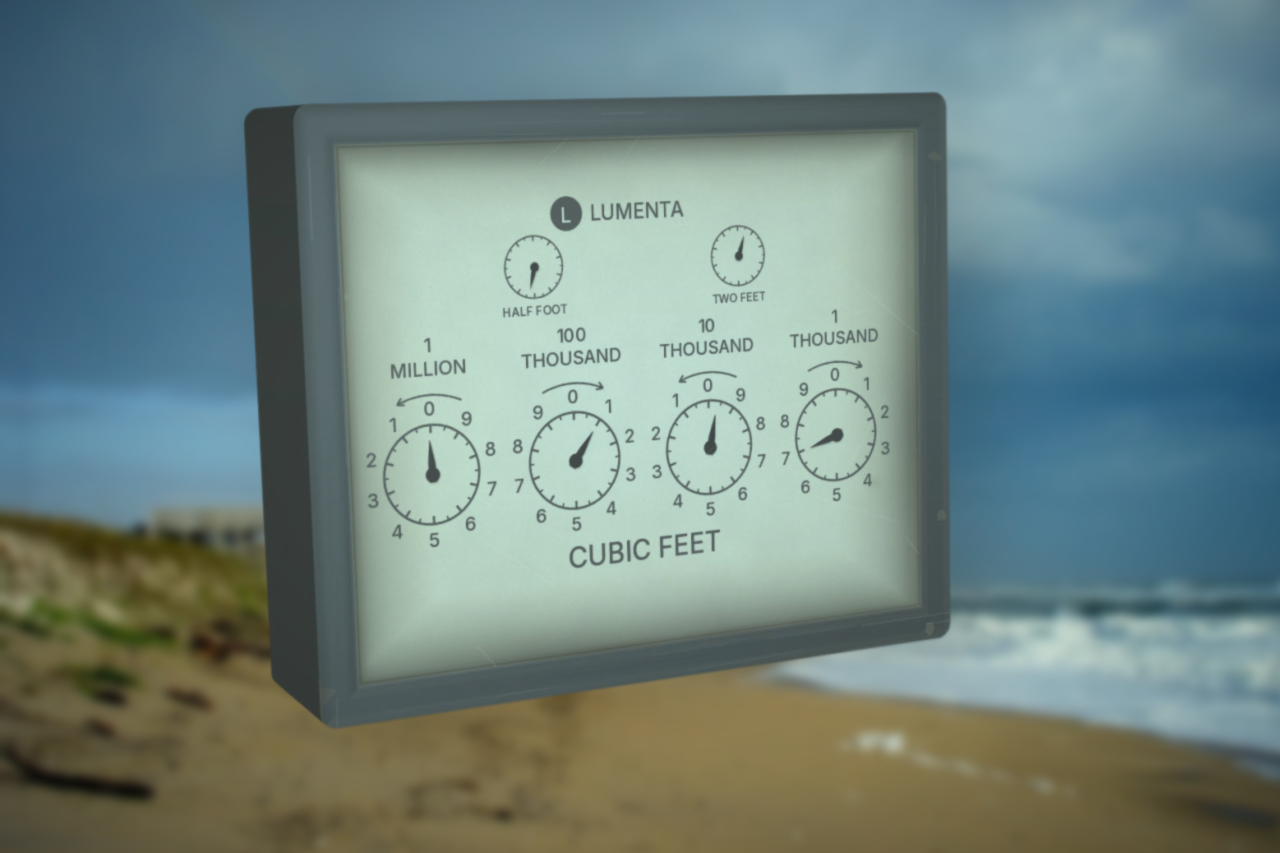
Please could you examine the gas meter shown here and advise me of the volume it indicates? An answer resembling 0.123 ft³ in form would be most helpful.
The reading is 9700 ft³
